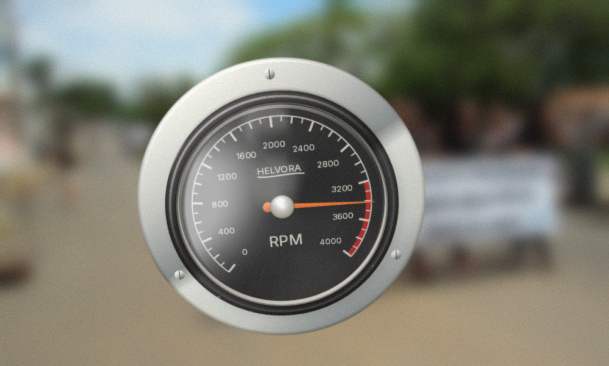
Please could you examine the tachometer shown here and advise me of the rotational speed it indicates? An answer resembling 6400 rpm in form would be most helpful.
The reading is 3400 rpm
